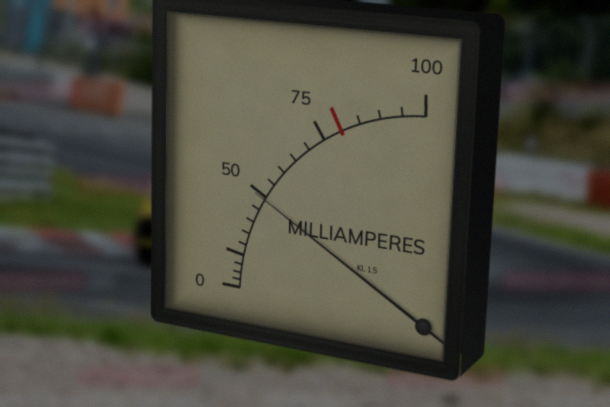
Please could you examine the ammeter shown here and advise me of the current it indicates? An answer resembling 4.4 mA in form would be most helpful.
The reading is 50 mA
